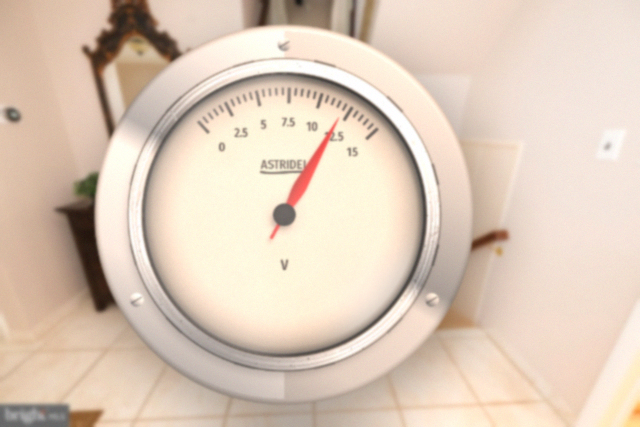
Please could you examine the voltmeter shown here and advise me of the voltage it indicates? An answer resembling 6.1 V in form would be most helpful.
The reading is 12 V
